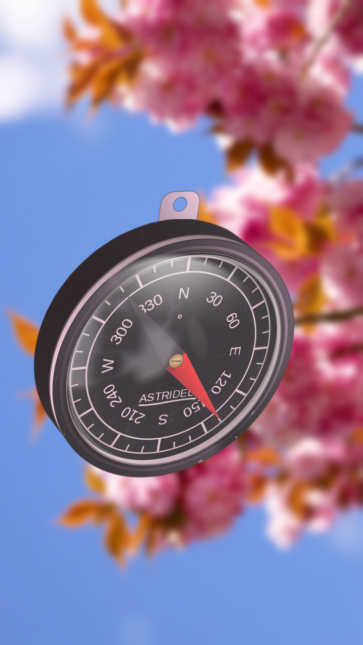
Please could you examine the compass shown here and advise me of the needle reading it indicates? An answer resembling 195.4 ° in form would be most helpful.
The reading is 140 °
